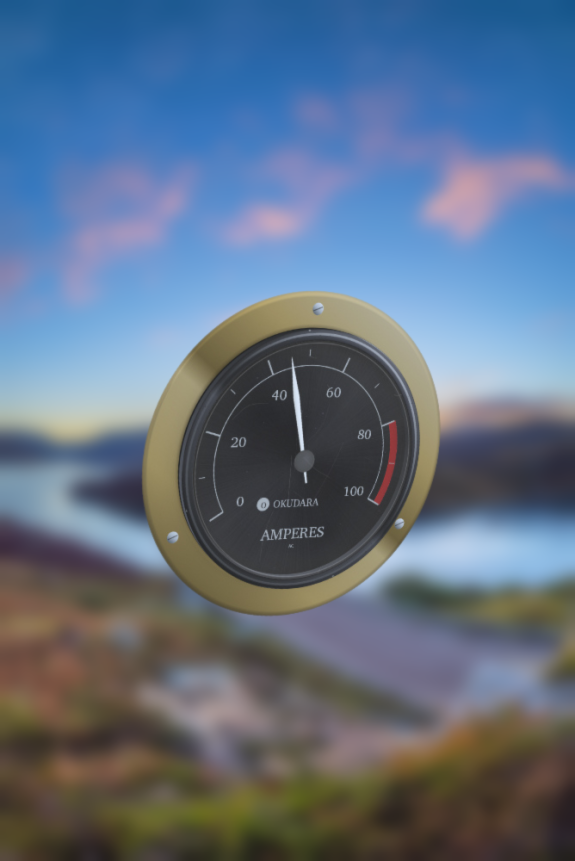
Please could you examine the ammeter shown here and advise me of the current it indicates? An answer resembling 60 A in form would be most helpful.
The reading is 45 A
